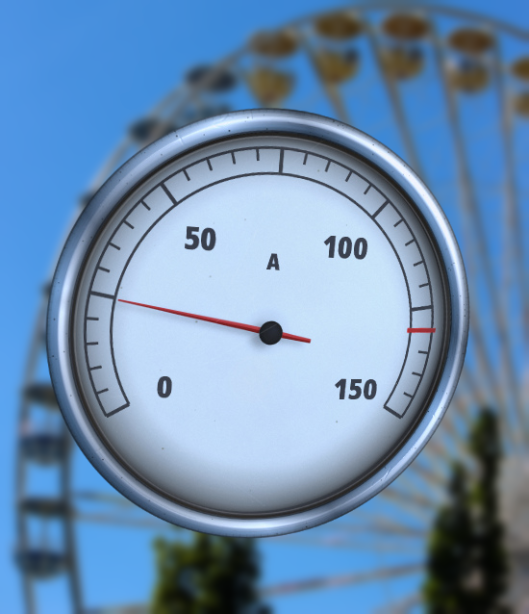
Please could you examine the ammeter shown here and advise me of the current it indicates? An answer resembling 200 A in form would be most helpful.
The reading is 25 A
